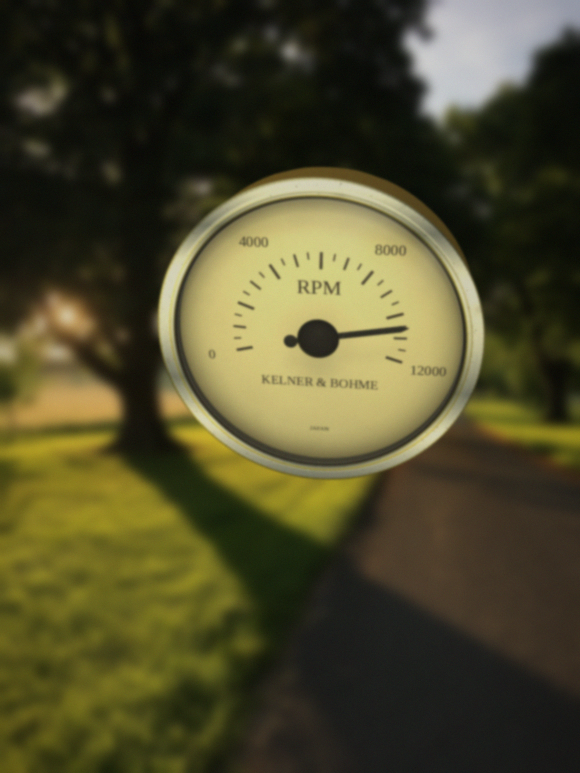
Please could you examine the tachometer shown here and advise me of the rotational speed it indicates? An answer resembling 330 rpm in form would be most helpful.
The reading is 10500 rpm
